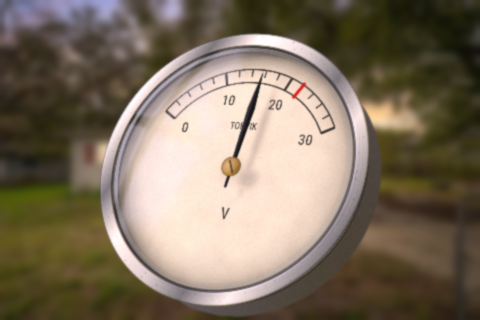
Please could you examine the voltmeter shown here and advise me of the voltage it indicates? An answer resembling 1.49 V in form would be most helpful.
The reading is 16 V
